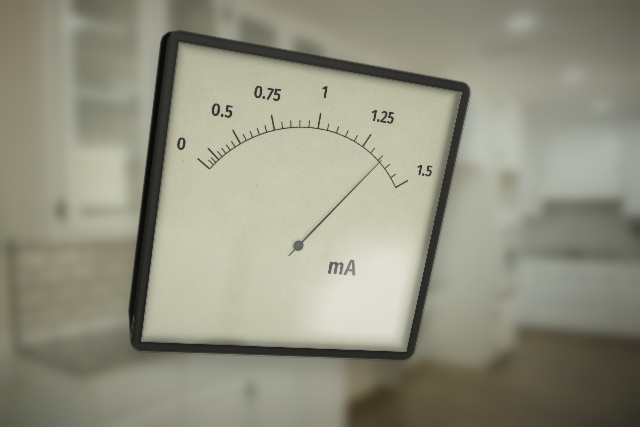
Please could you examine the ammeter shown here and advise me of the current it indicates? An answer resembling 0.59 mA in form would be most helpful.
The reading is 1.35 mA
